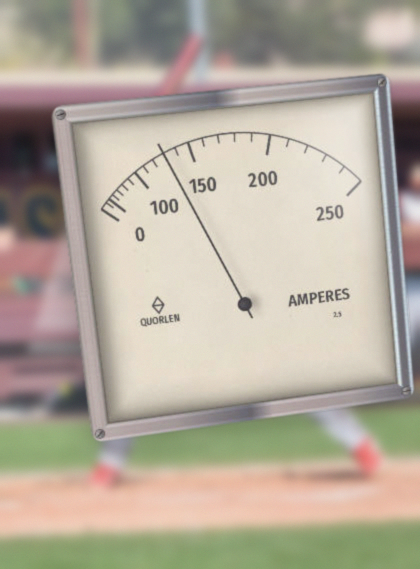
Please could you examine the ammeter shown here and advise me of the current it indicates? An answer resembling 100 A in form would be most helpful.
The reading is 130 A
